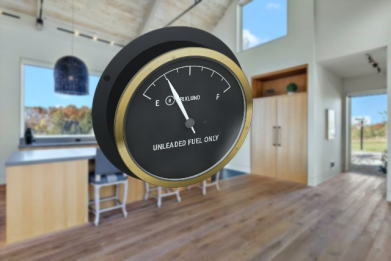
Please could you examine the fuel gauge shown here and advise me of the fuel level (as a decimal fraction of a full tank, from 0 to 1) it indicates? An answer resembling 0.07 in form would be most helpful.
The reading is 0.25
